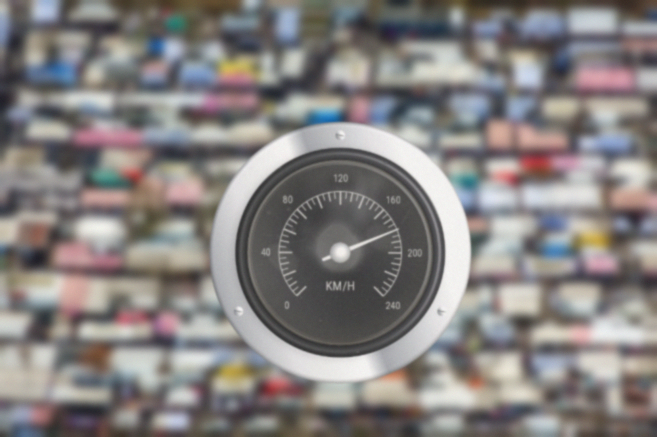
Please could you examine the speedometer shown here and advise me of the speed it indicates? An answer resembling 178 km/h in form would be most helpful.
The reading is 180 km/h
